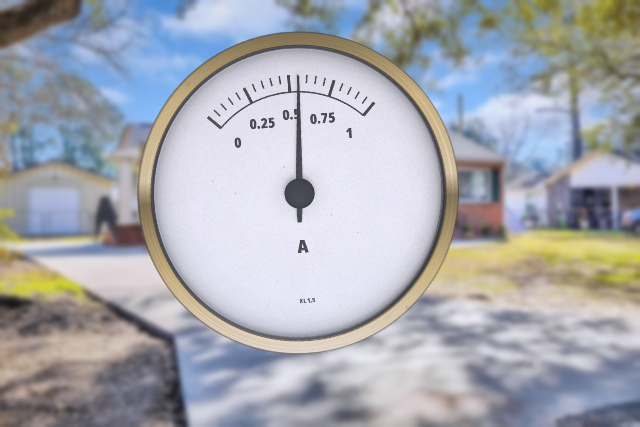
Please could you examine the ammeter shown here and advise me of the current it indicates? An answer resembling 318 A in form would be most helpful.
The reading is 0.55 A
